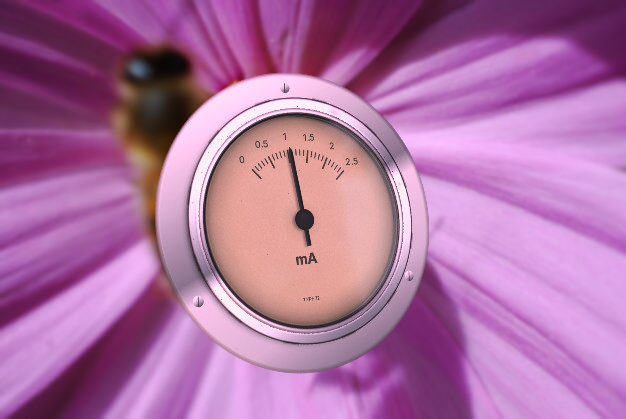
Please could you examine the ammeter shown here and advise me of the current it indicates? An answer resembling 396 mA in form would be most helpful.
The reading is 1 mA
